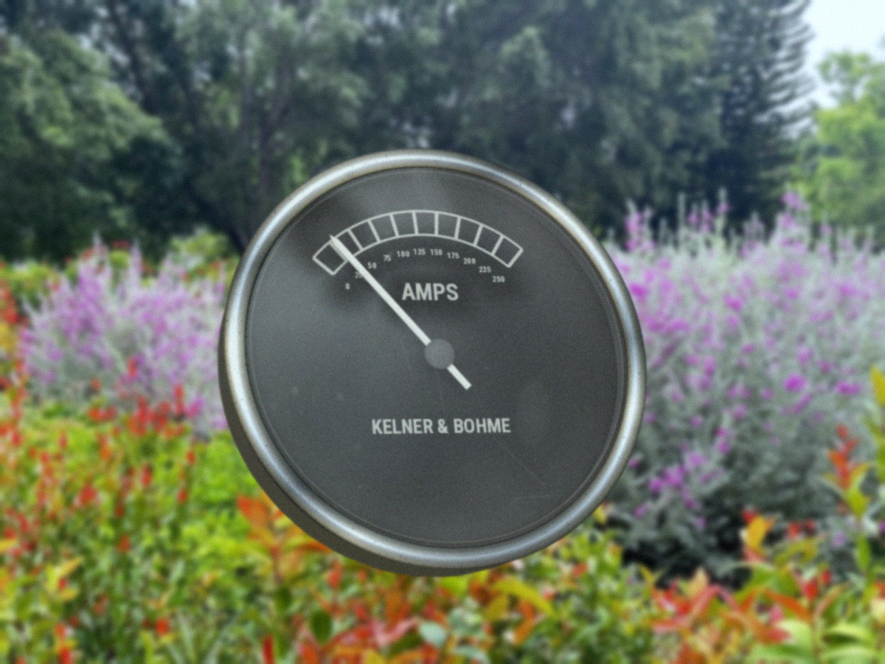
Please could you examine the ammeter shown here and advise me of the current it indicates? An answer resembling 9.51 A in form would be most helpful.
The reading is 25 A
